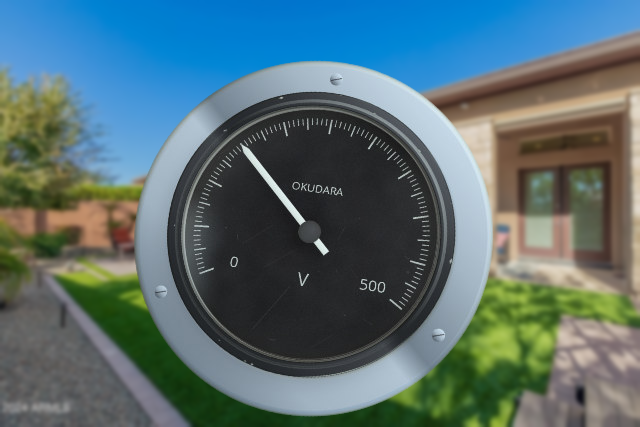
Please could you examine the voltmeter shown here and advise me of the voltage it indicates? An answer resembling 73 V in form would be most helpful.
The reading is 150 V
